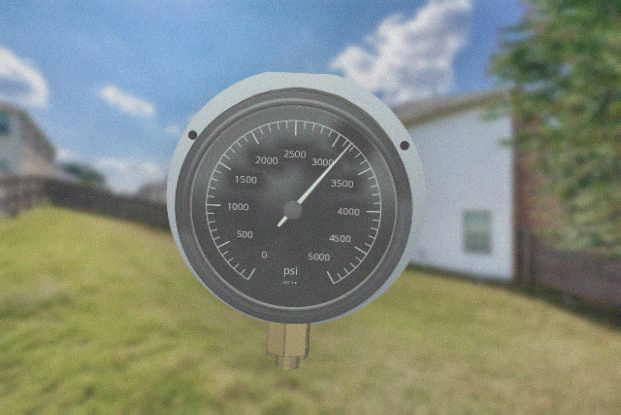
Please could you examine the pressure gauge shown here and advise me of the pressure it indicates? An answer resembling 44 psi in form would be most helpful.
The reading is 3150 psi
